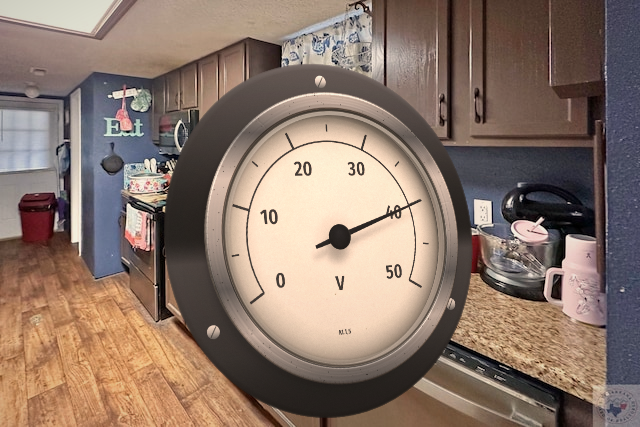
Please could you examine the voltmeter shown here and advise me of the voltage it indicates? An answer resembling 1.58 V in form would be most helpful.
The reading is 40 V
